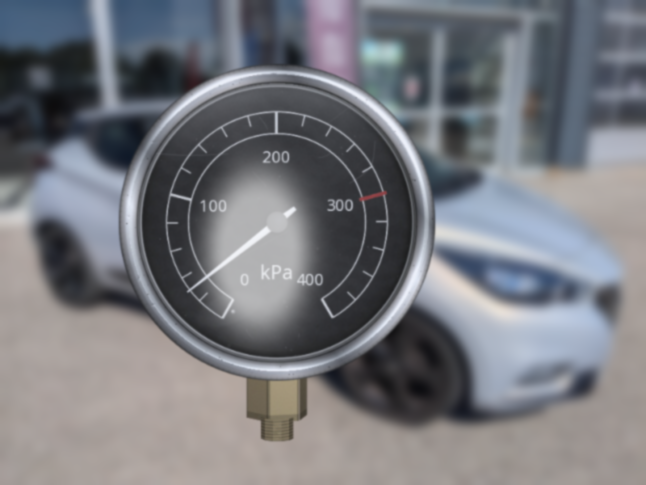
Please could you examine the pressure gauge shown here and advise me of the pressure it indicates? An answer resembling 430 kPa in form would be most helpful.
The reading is 30 kPa
